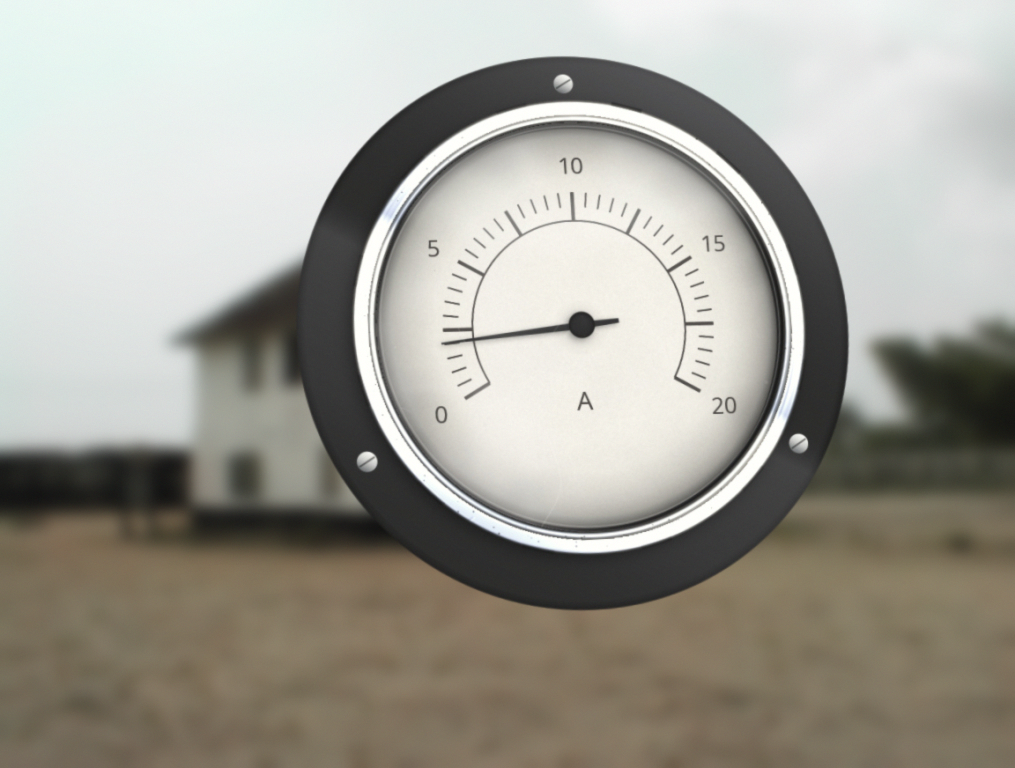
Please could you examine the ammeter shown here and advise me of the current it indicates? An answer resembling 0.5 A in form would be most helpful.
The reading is 2 A
